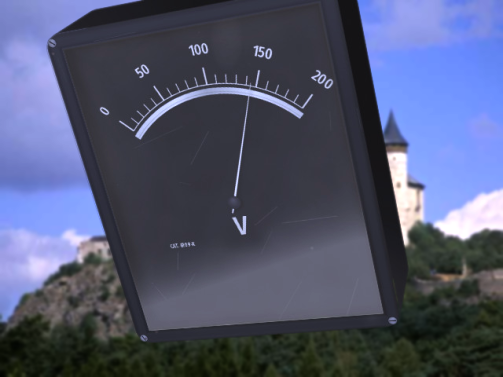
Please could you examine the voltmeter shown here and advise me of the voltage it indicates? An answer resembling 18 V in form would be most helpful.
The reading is 145 V
